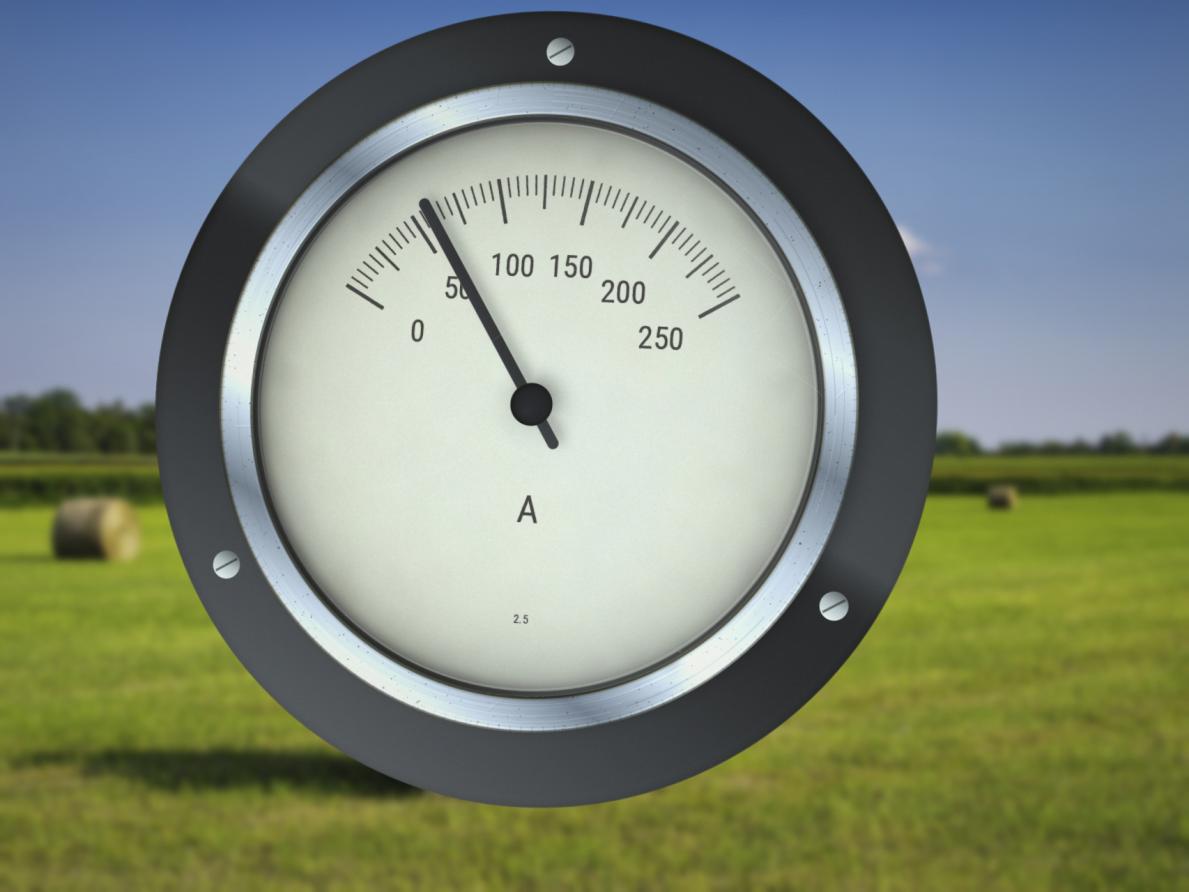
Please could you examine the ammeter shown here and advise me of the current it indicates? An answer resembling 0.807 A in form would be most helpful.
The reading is 60 A
